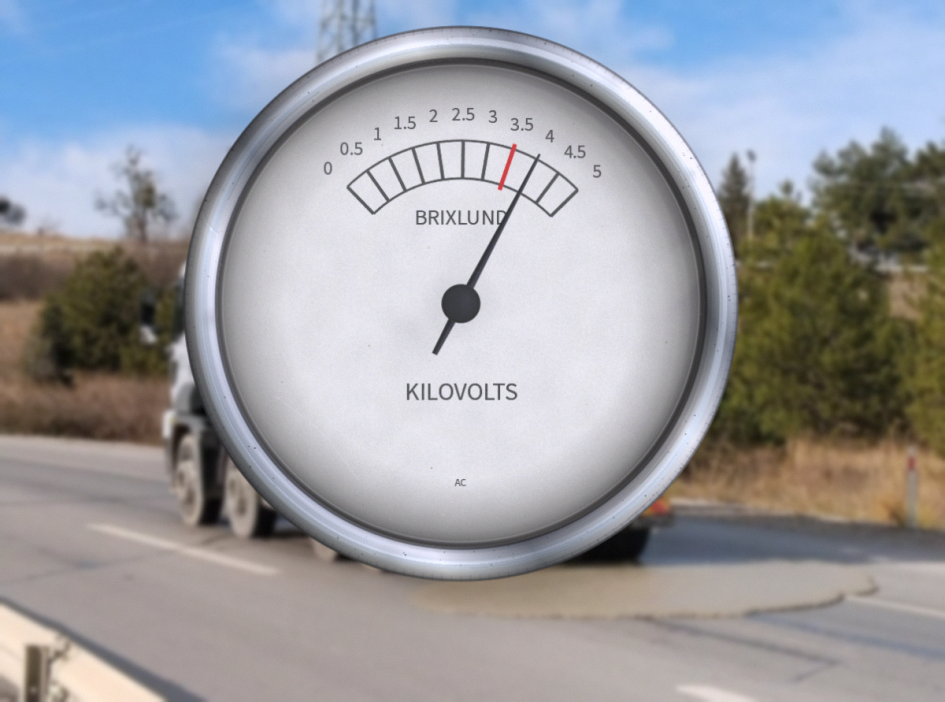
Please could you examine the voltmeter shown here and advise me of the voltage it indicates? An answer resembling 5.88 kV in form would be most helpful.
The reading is 4 kV
